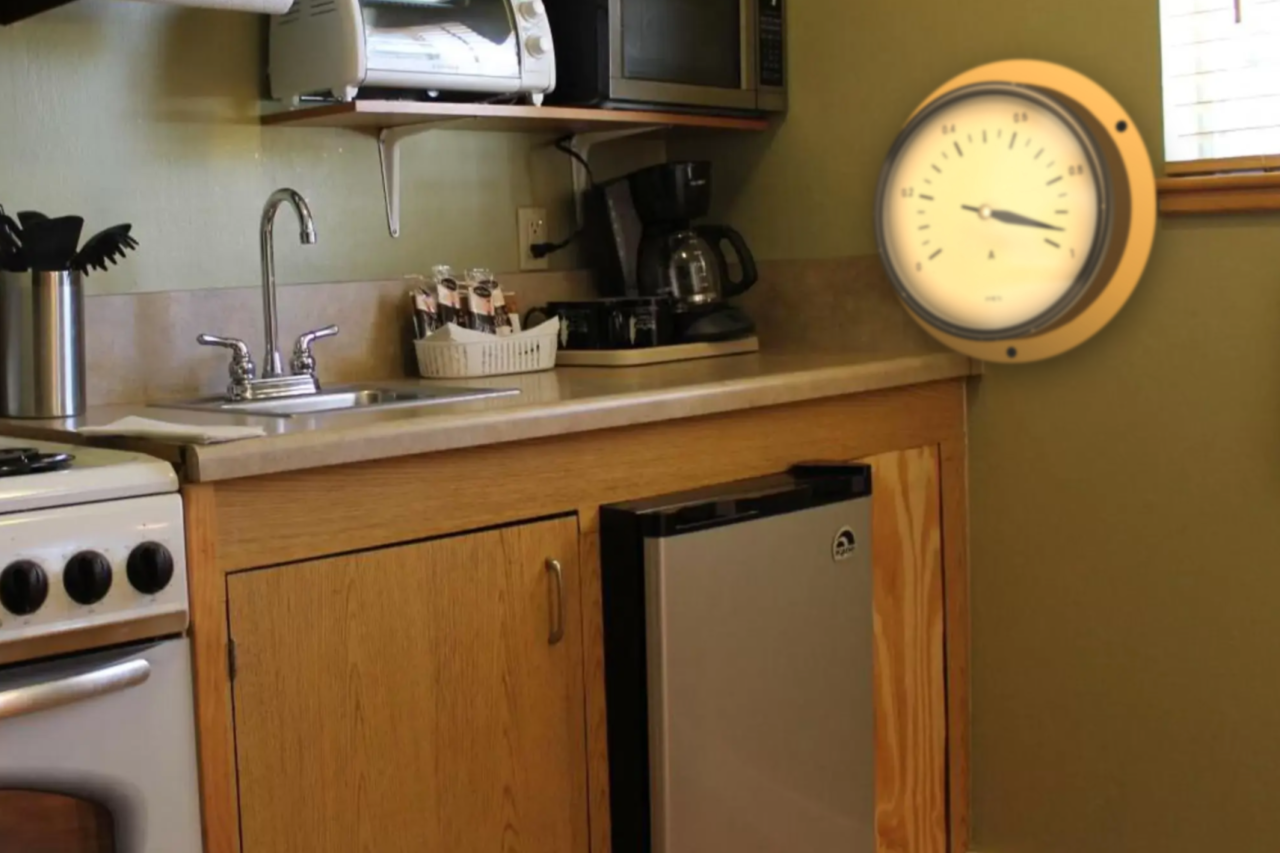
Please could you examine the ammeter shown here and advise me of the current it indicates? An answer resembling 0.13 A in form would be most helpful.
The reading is 0.95 A
